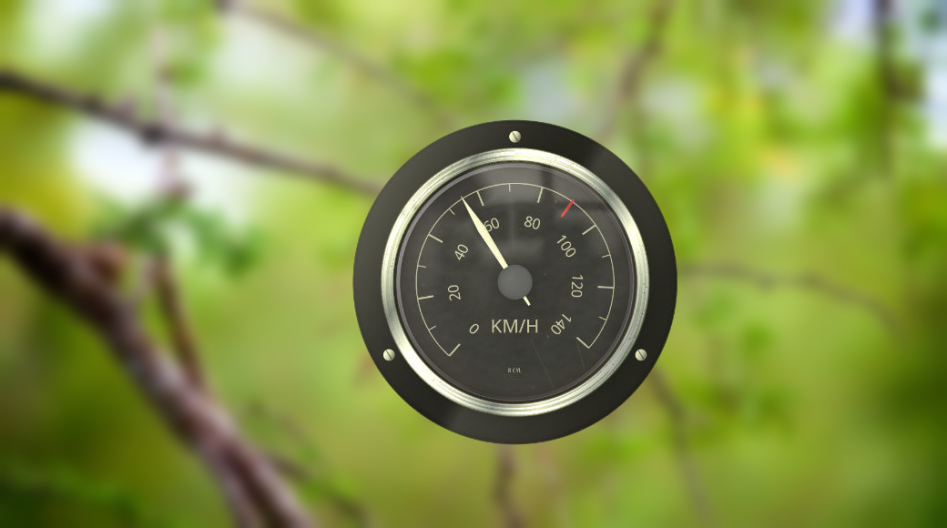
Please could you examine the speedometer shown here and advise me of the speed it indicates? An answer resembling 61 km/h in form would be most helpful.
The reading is 55 km/h
